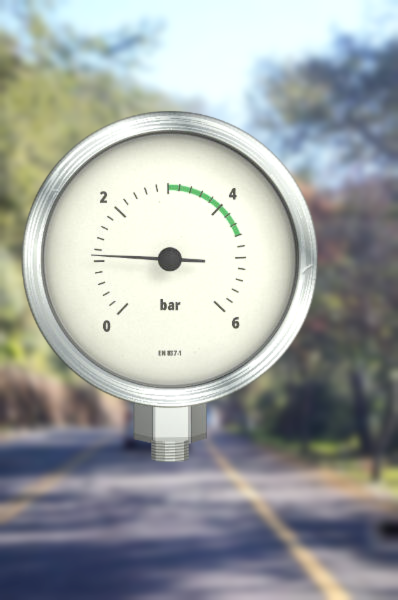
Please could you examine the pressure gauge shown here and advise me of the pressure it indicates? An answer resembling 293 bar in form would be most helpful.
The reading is 1.1 bar
